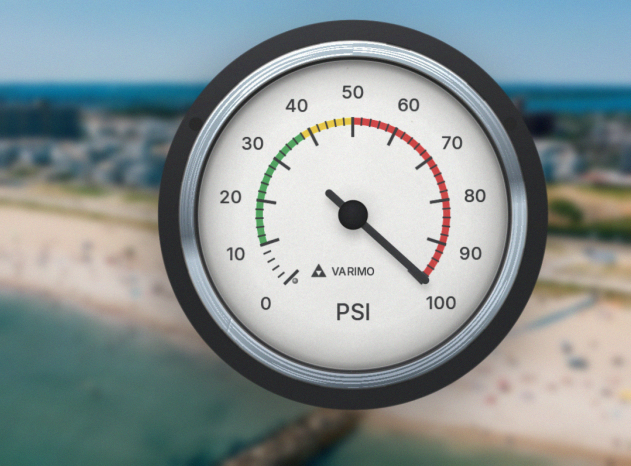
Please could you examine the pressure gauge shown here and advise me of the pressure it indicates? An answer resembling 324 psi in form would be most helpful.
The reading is 99 psi
